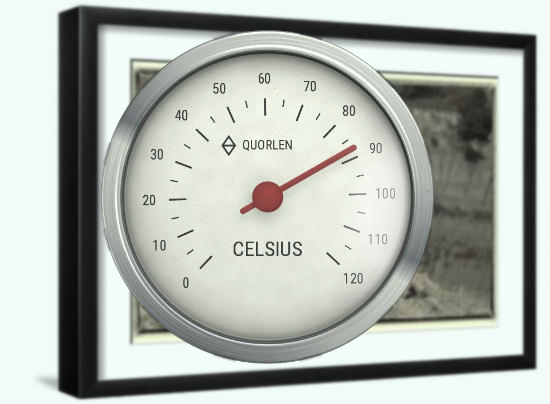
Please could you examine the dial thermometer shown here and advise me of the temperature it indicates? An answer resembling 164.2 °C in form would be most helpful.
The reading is 87.5 °C
